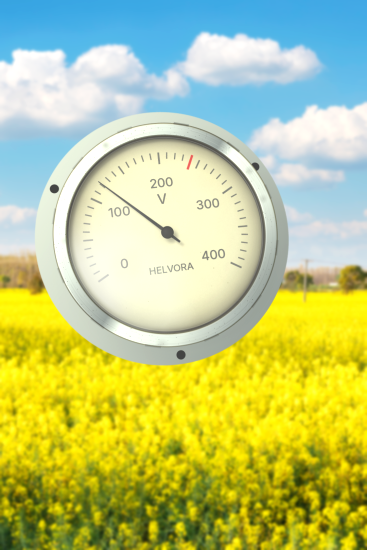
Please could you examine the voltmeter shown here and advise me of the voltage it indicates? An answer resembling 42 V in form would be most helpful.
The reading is 120 V
